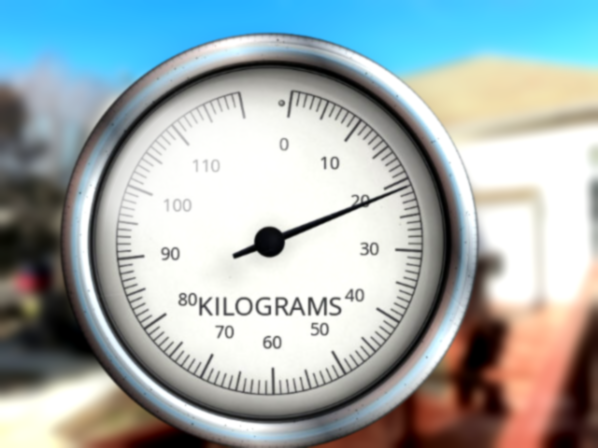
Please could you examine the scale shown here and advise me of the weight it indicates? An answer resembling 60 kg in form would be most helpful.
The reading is 21 kg
